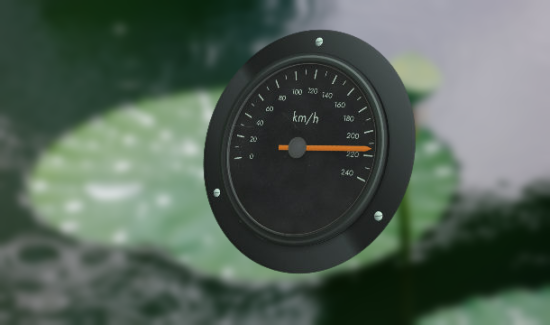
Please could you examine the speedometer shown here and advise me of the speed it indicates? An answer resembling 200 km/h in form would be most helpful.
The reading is 215 km/h
